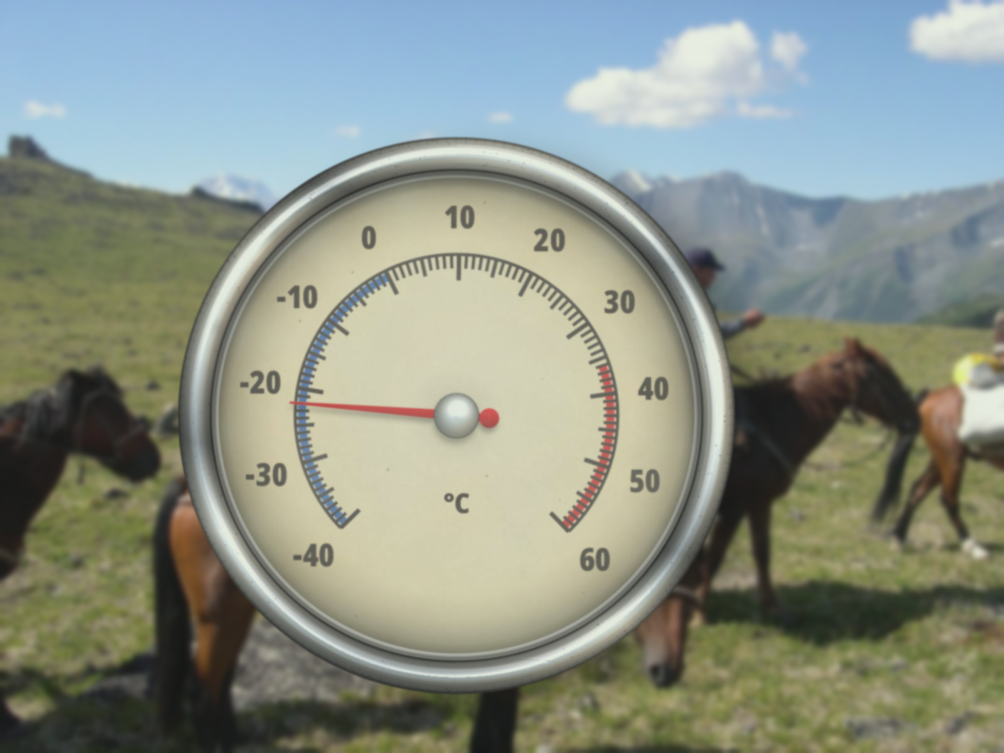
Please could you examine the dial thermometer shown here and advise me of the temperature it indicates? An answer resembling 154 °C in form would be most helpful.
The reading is -22 °C
